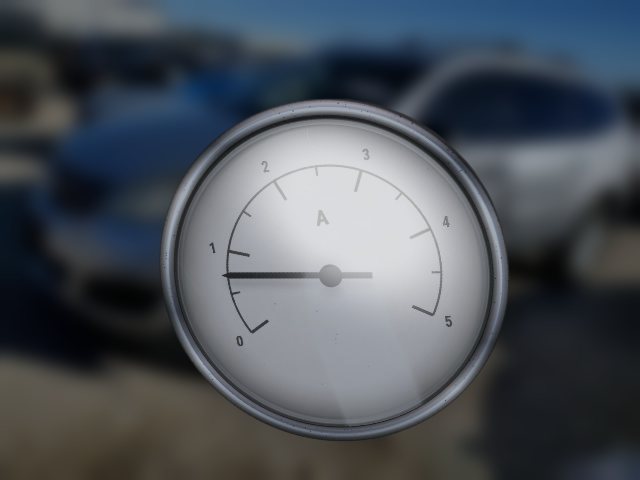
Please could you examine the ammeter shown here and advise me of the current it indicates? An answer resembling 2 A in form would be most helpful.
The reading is 0.75 A
